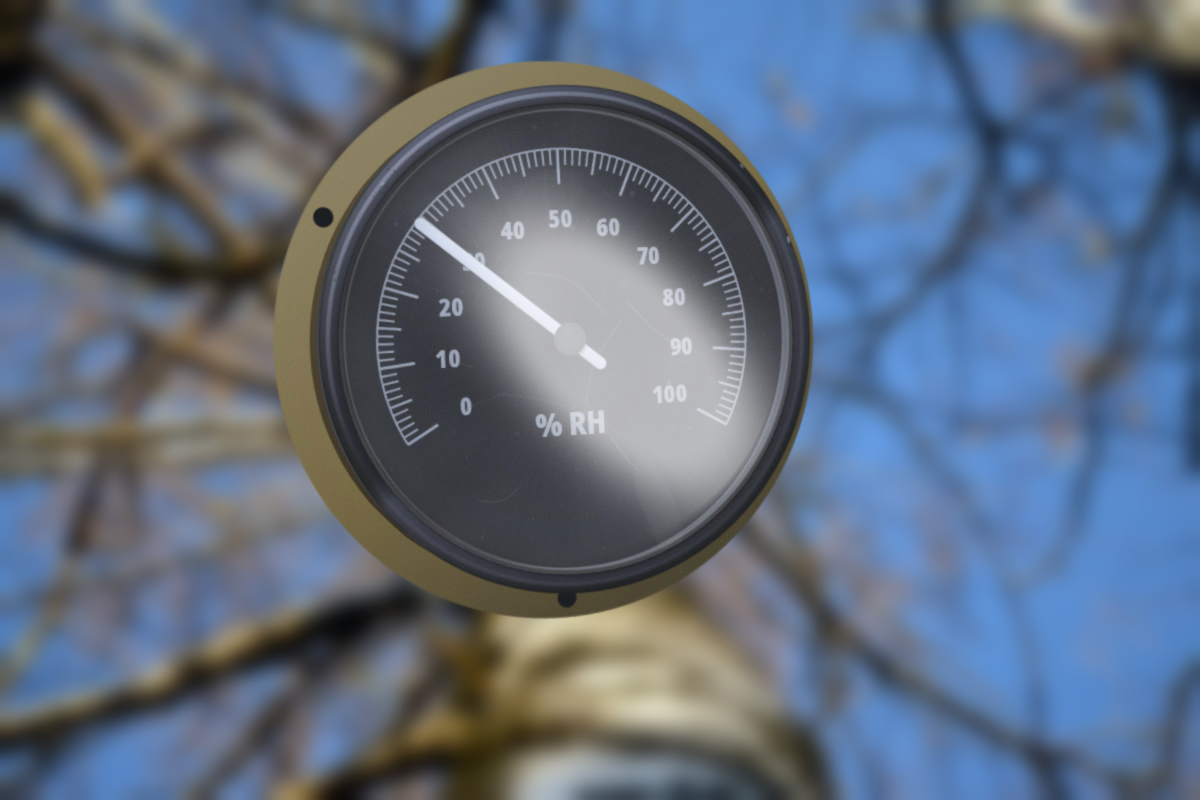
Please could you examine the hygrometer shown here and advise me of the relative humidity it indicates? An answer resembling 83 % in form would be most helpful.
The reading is 29 %
